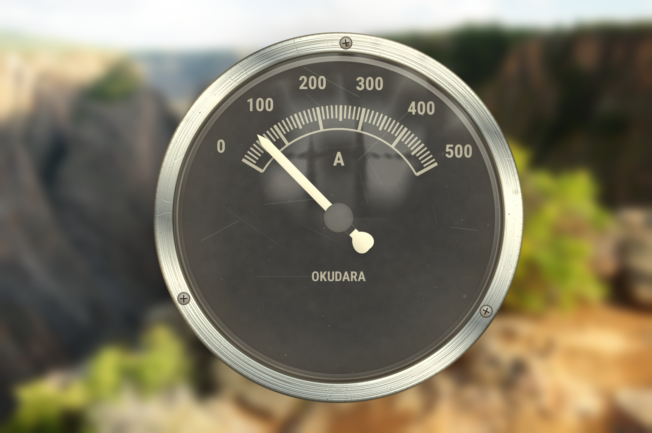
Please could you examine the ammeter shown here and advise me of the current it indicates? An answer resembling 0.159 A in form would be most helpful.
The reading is 60 A
